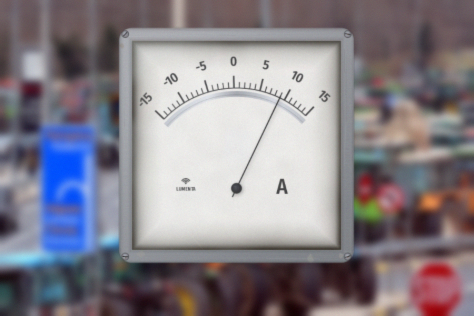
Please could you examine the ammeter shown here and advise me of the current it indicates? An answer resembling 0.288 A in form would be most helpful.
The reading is 9 A
